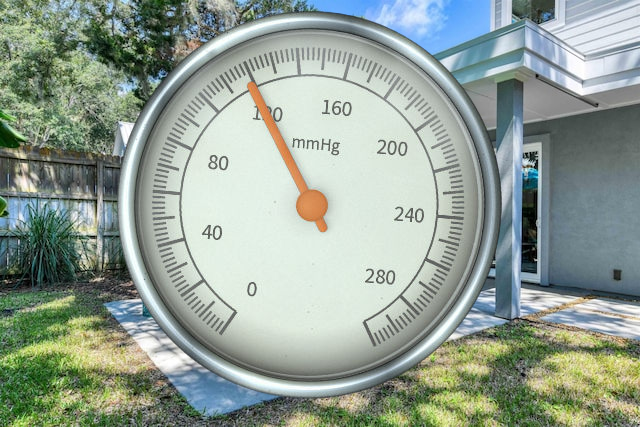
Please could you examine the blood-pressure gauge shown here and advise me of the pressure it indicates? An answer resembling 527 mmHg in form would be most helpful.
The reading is 118 mmHg
